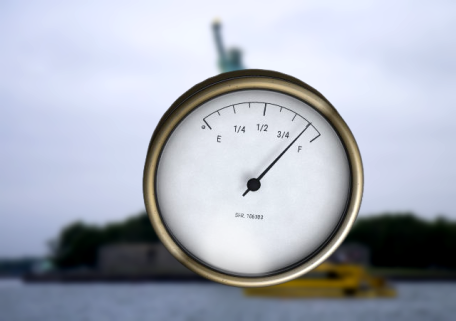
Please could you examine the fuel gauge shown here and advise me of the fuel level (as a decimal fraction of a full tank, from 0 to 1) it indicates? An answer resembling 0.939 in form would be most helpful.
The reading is 0.875
